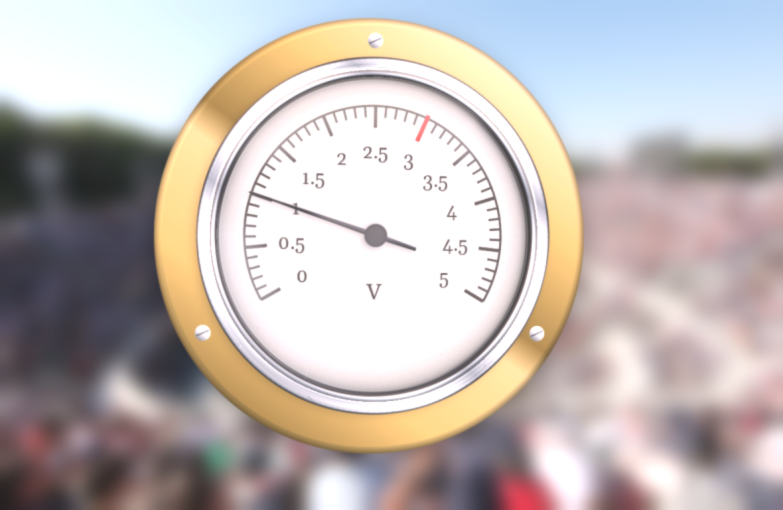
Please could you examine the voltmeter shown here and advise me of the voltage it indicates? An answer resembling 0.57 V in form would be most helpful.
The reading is 1 V
